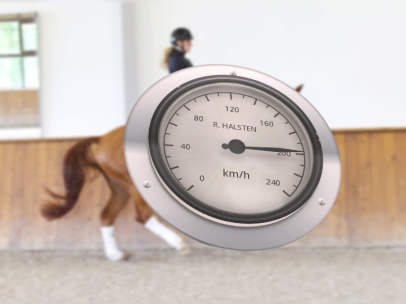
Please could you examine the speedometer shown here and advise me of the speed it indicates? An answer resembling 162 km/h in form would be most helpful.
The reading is 200 km/h
